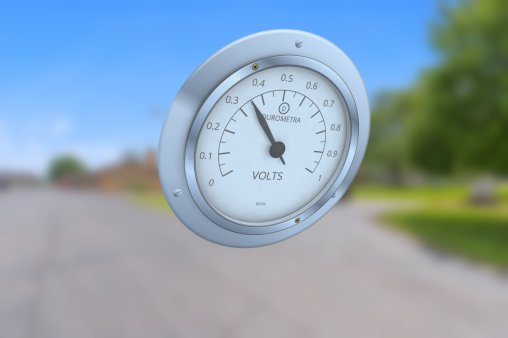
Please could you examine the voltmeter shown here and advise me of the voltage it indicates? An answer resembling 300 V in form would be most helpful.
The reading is 0.35 V
